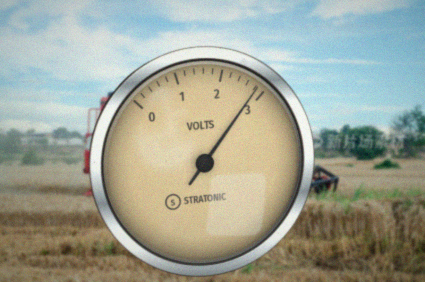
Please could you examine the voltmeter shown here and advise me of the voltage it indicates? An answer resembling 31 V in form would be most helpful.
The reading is 2.8 V
